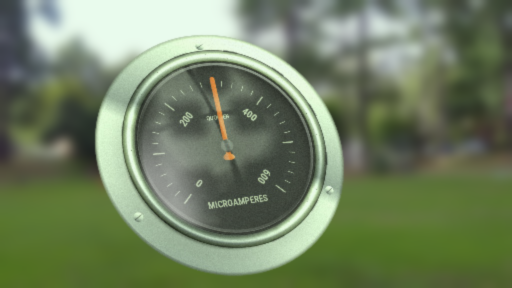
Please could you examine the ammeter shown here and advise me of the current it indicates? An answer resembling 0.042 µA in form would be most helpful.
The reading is 300 µA
